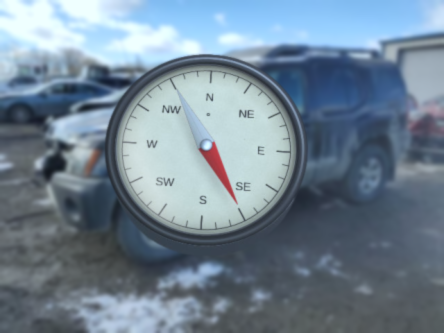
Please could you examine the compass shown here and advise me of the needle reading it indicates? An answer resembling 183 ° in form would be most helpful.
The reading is 150 °
